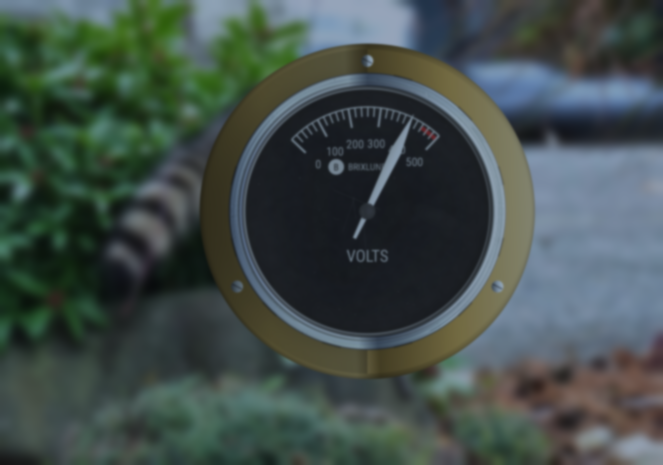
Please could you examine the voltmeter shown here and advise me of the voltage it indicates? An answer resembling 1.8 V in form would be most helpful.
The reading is 400 V
